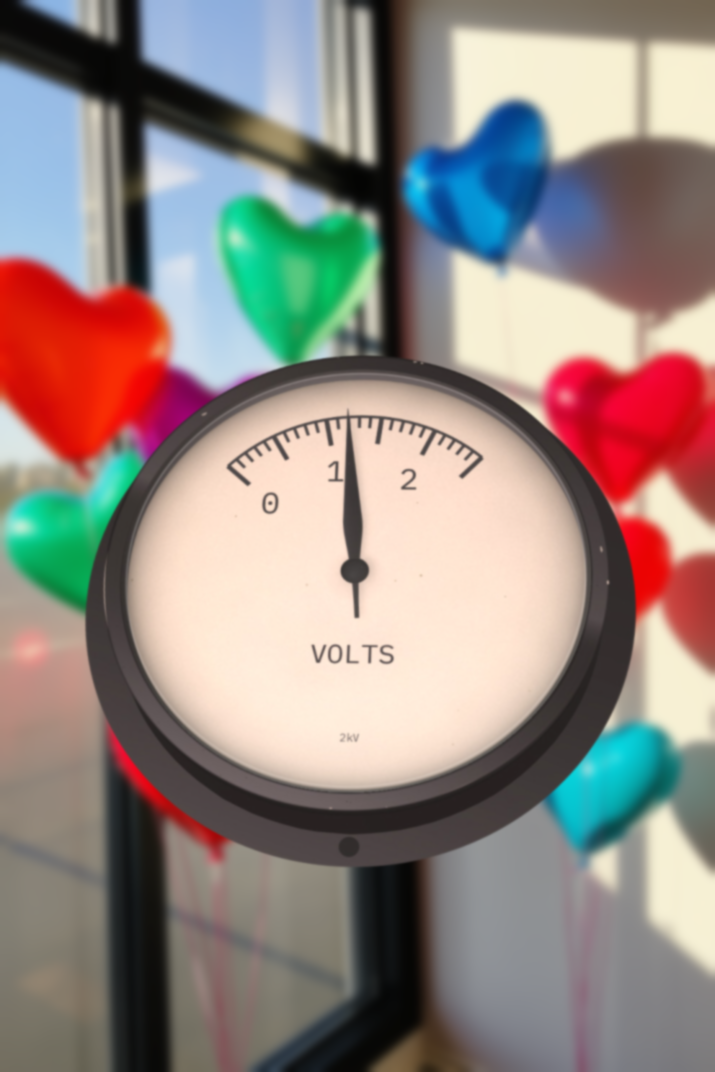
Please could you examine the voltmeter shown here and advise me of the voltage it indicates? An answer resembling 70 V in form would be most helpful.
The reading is 1.2 V
